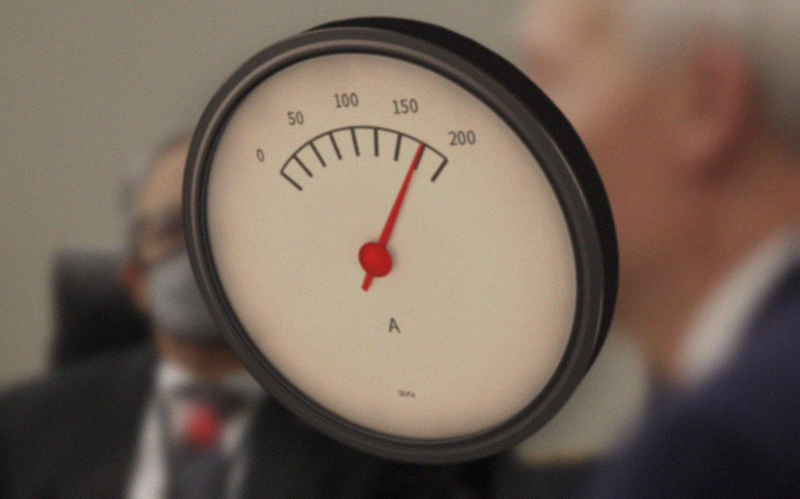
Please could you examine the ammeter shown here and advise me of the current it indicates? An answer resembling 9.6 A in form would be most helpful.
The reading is 175 A
